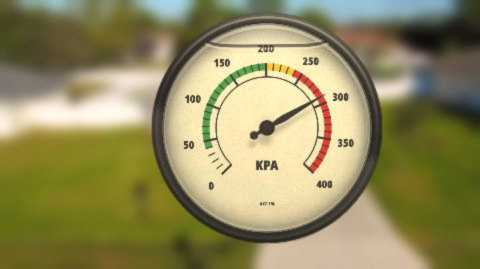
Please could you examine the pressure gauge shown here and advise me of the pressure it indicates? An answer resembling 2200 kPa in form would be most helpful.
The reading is 290 kPa
